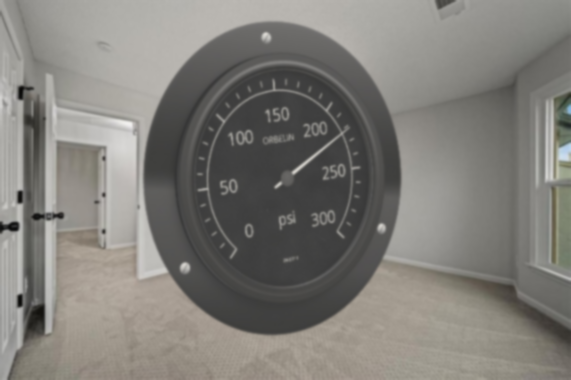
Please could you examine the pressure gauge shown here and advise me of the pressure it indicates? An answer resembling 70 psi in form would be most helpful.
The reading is 220 psi
